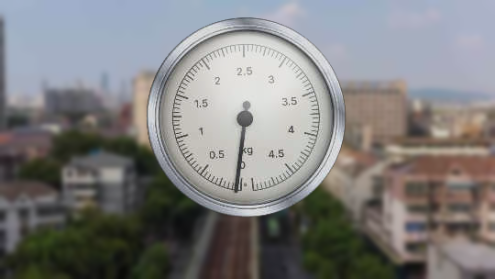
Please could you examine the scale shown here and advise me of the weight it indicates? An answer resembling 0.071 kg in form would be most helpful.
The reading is 0.05 kg
